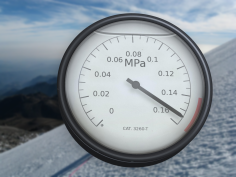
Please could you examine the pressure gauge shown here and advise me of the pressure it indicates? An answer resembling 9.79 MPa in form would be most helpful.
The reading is 0.155 MPa
